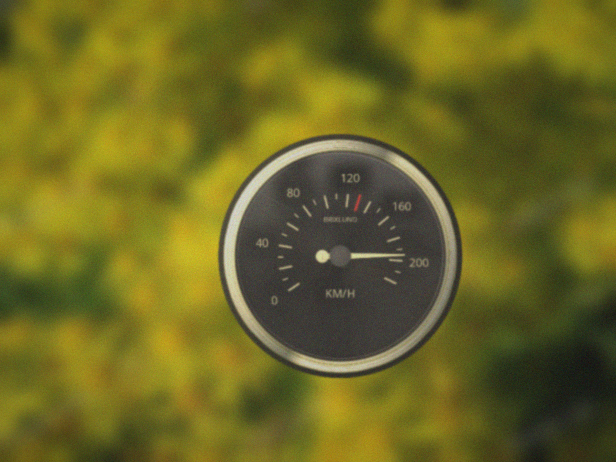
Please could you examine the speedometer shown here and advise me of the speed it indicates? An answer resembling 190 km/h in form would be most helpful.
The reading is 195 km/h
